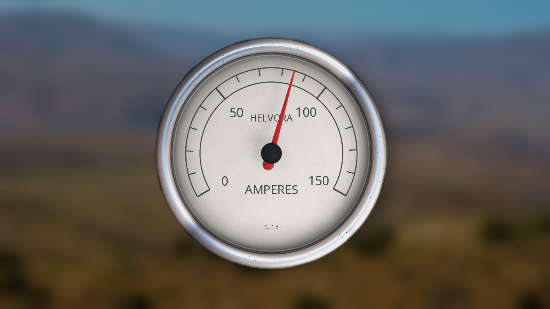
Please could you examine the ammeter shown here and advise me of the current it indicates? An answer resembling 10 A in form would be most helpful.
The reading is 85 A
